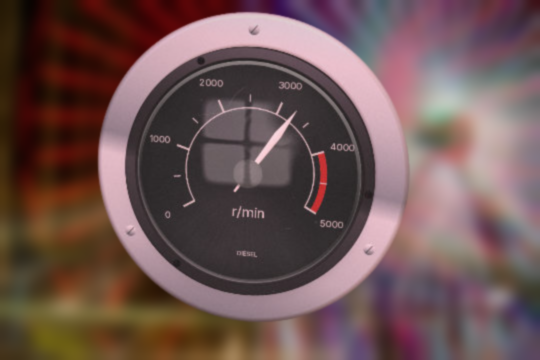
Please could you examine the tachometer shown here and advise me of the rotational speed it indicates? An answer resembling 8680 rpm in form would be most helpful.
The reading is 3250 rpm
